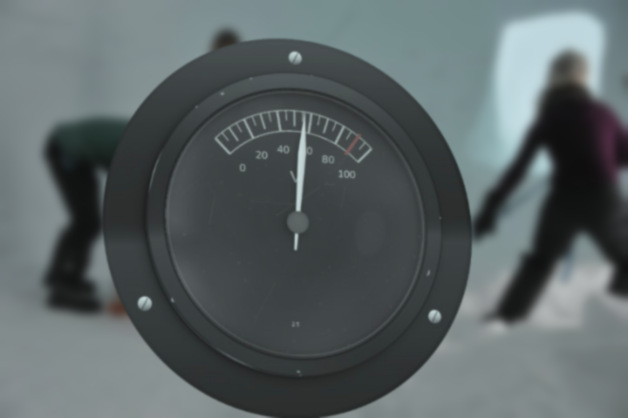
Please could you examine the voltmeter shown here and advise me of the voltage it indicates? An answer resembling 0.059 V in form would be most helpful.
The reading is 55 V
